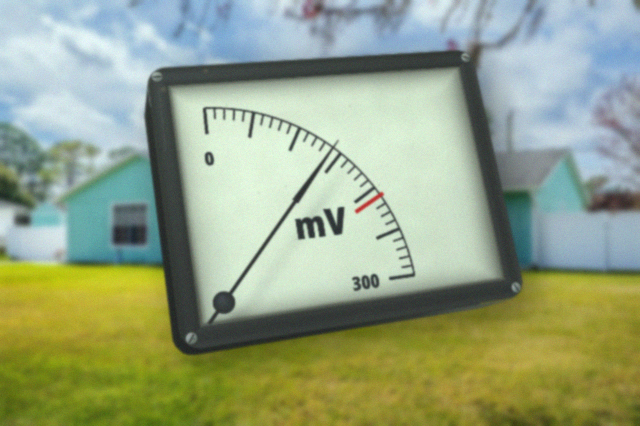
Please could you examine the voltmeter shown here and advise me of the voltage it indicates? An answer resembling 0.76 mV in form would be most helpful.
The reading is 140 mV
